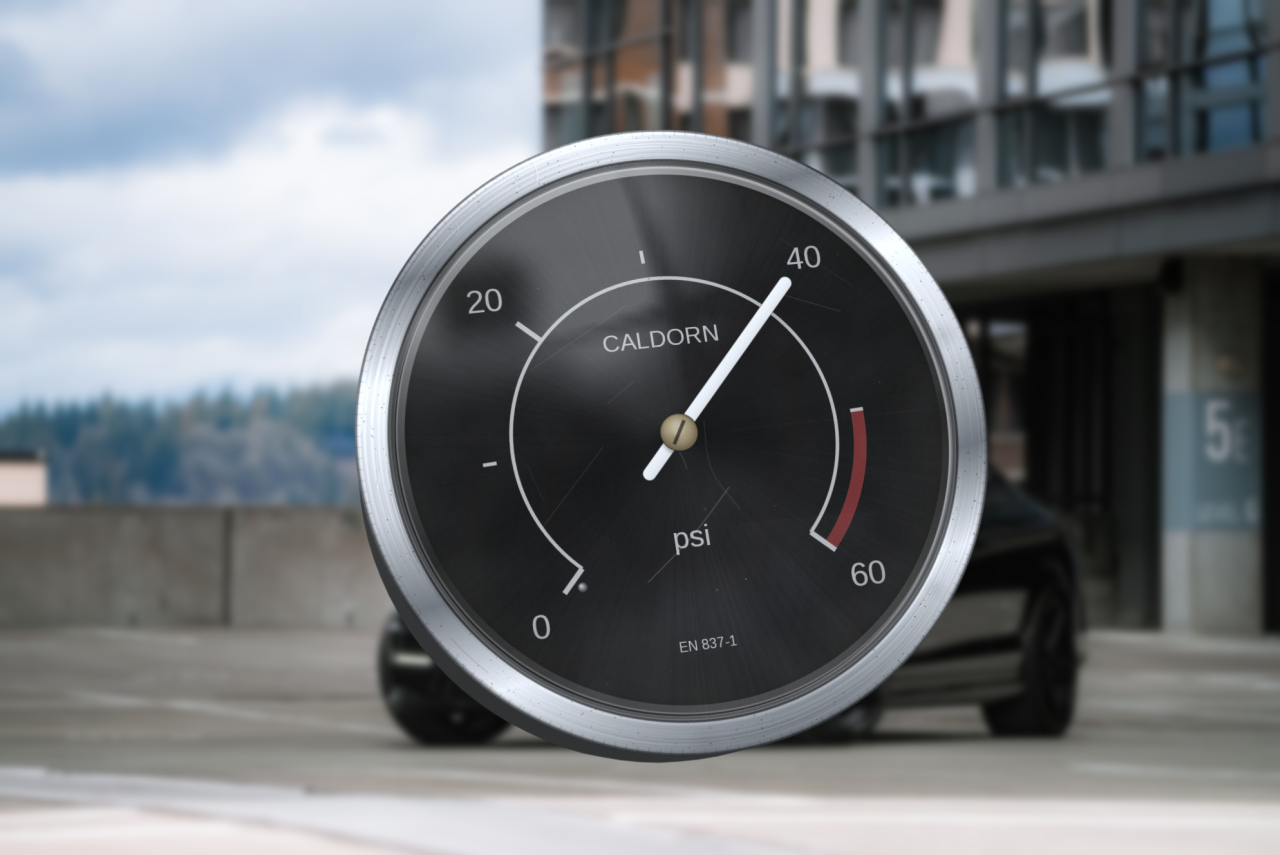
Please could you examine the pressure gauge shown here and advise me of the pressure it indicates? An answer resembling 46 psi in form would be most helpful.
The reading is 40 psi
